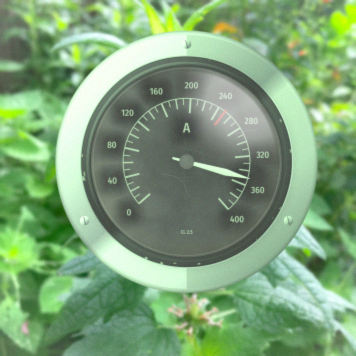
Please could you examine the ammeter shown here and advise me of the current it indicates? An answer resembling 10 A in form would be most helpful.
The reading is 350 A
